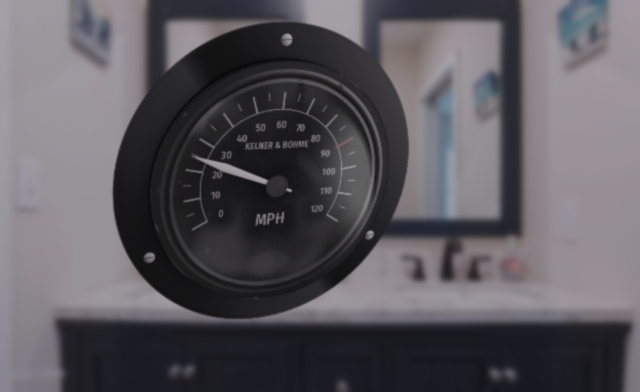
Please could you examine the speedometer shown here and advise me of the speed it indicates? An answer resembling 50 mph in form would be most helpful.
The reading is 25 mph
